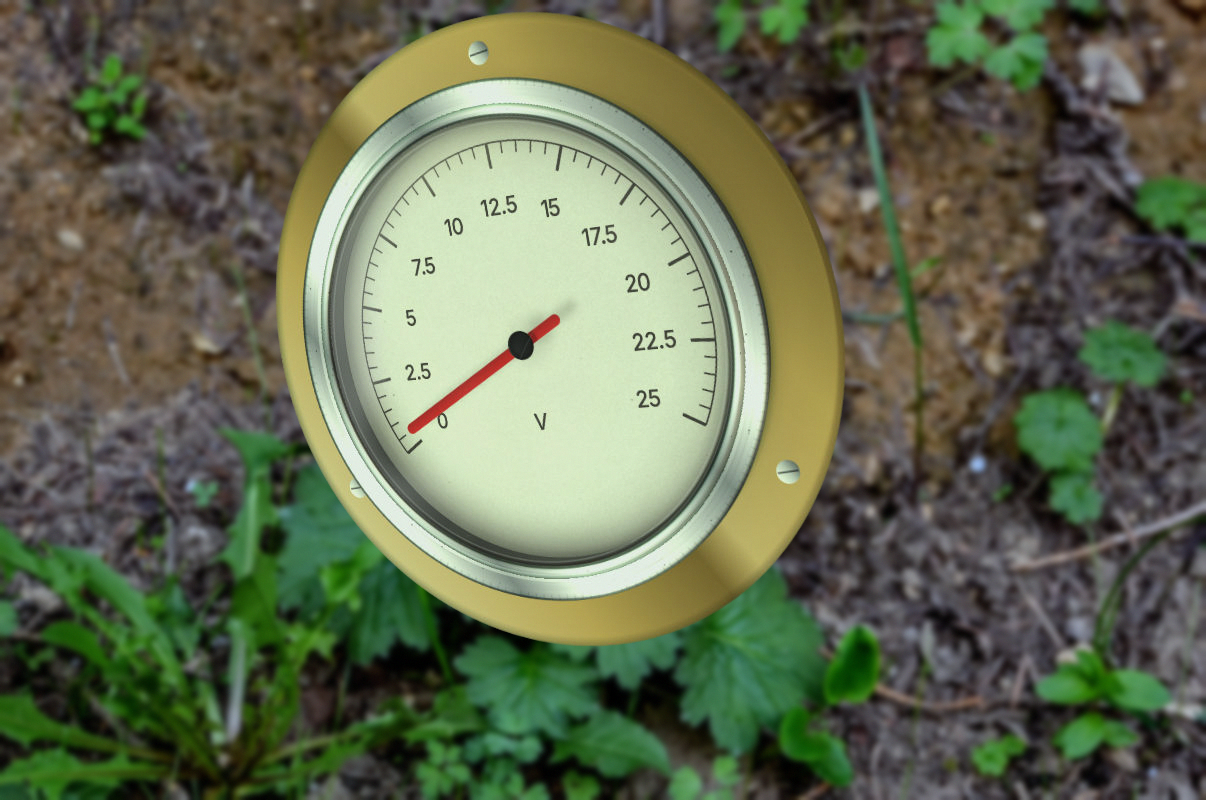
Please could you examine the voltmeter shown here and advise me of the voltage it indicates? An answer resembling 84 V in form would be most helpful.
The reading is 0.5 V
